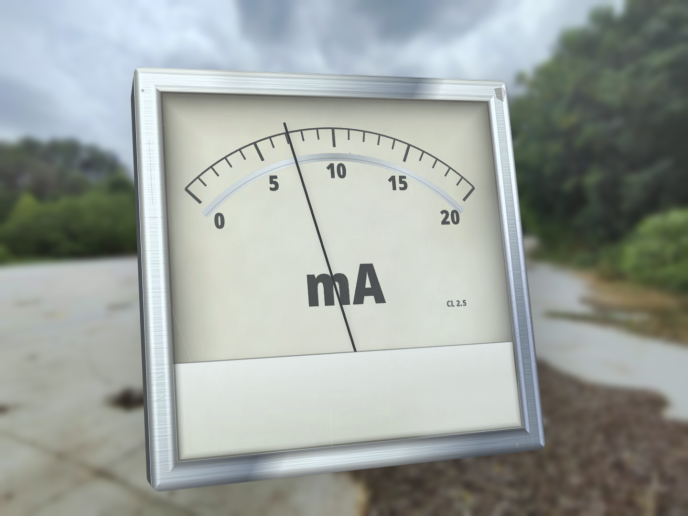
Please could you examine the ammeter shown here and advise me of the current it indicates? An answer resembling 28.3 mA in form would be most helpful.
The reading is 7 mA
